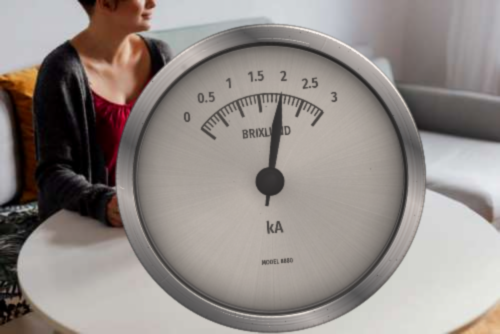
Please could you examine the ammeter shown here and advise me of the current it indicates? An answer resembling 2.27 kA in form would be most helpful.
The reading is 2 kA
